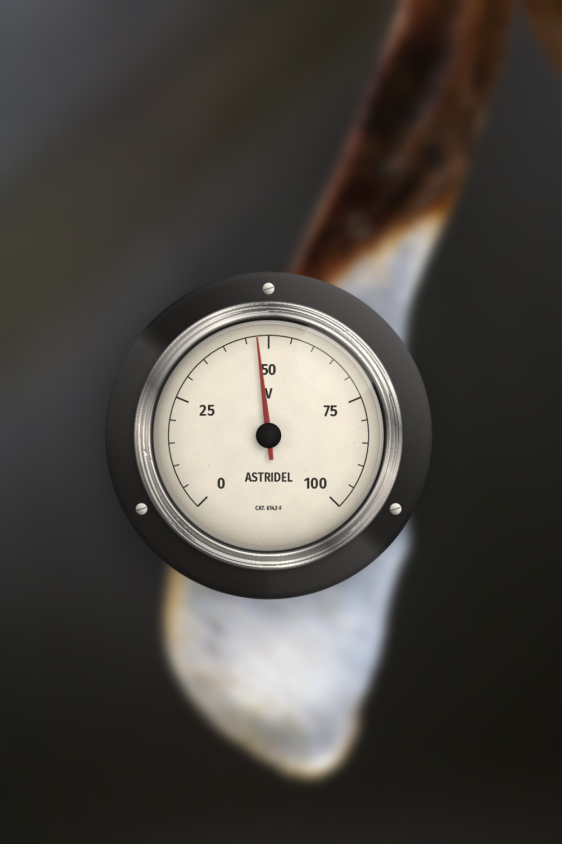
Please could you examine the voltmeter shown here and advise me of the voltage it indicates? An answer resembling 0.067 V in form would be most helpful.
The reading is 47.5 V
